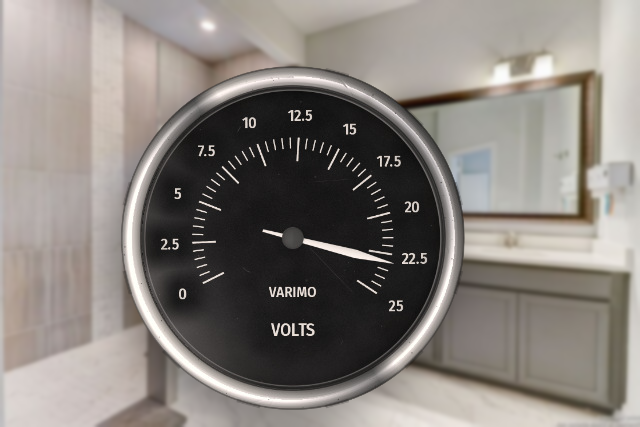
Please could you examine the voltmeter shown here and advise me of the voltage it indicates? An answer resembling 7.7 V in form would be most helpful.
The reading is 23 V
